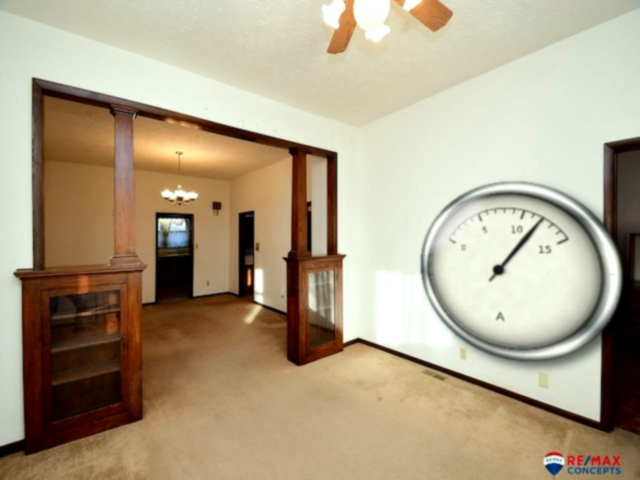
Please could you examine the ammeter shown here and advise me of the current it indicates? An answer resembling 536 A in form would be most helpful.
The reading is 12 A
